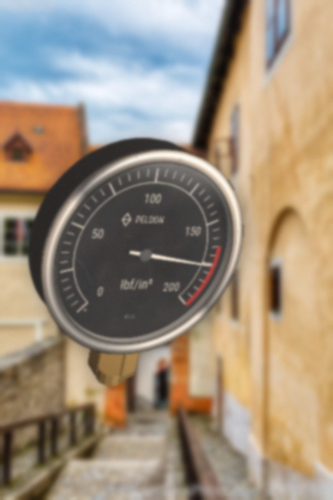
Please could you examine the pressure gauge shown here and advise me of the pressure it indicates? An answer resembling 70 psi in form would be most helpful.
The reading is 175 psi
